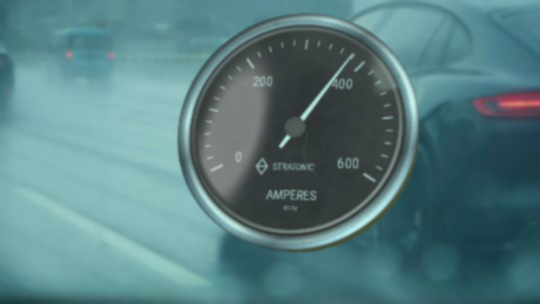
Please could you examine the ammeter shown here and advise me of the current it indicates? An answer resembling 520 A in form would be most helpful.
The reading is 380 A
